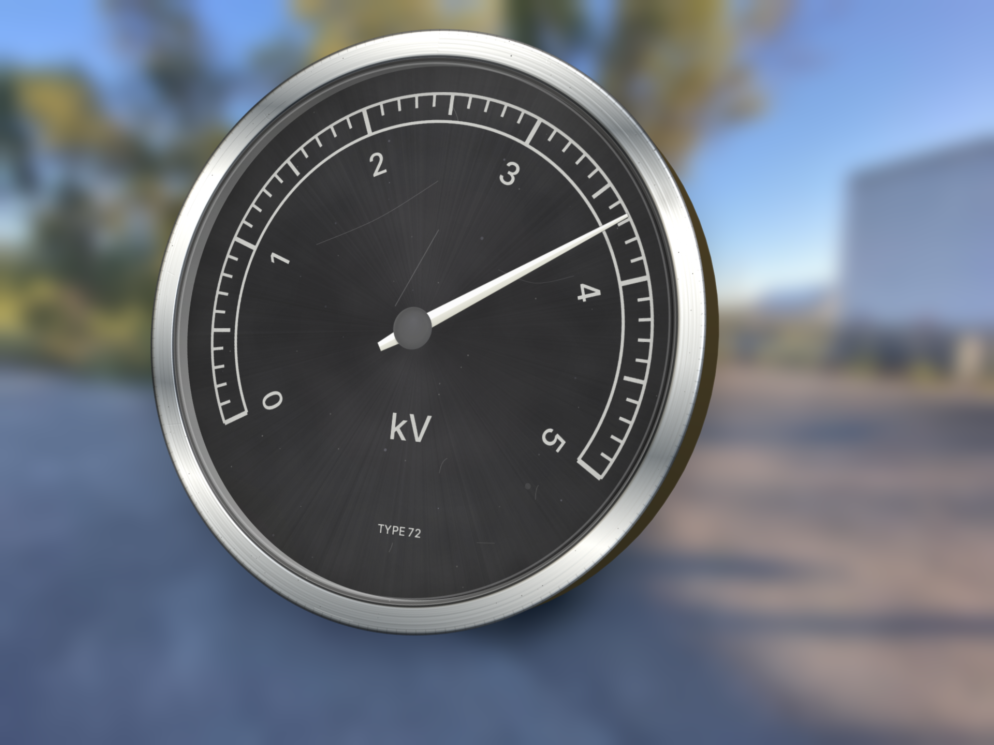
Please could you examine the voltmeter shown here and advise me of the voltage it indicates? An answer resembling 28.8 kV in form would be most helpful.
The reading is 3.7 kV
